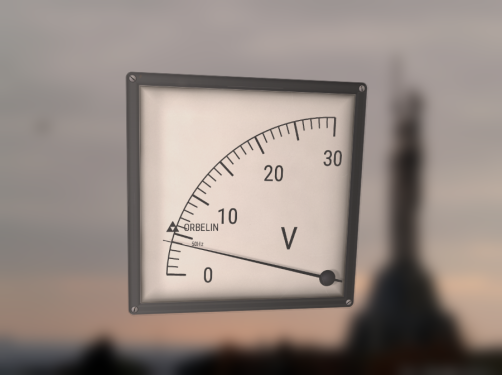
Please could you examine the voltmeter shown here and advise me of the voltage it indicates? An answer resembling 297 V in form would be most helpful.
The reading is 4 V
